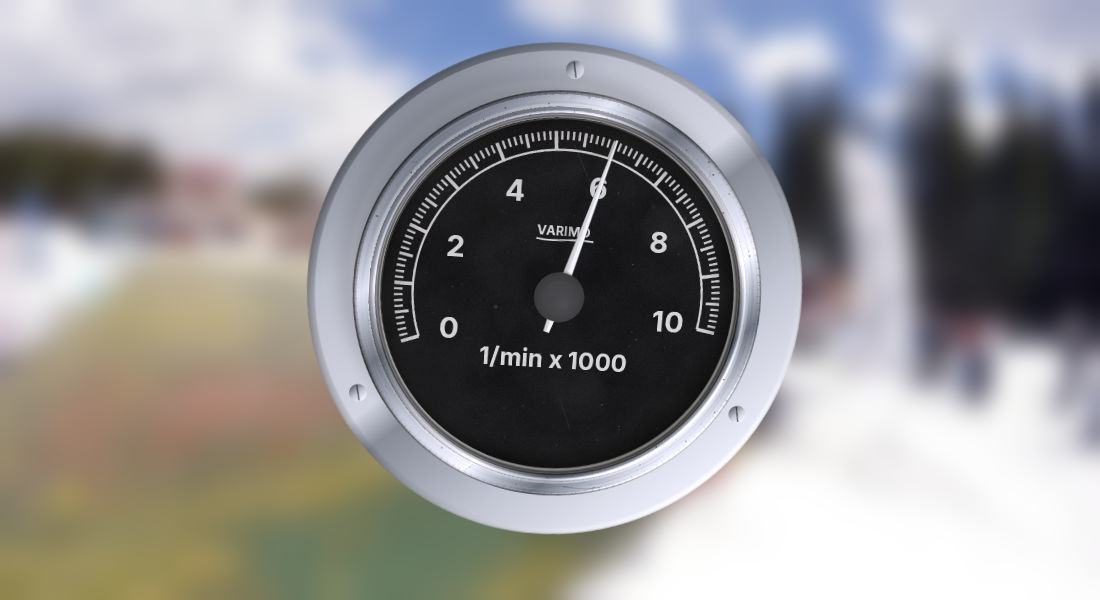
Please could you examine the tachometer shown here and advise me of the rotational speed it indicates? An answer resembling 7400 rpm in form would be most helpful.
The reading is 6000 rpm
